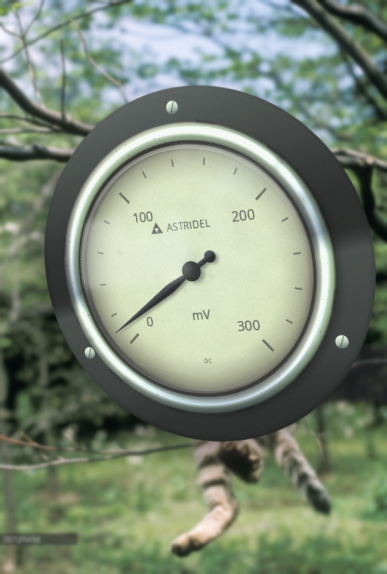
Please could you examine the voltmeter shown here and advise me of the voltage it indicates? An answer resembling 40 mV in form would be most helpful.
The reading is 10 mV
